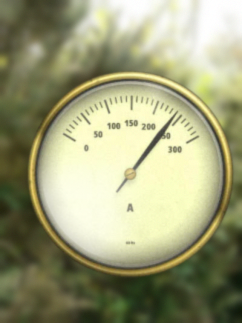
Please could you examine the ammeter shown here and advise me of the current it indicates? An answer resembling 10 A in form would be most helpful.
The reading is 240 A
